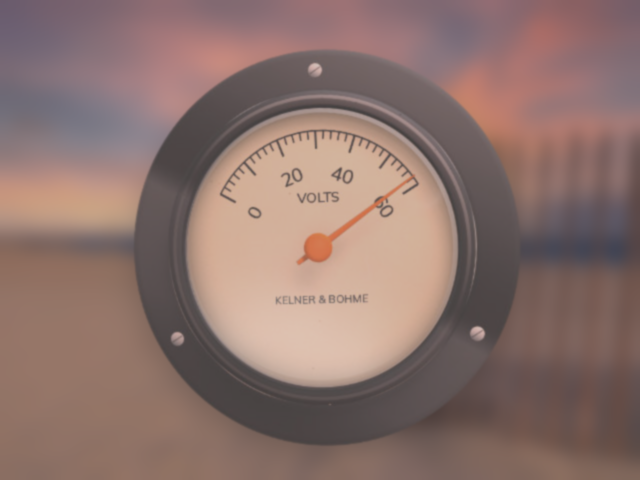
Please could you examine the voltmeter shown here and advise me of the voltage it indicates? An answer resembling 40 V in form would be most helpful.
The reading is 58 V
